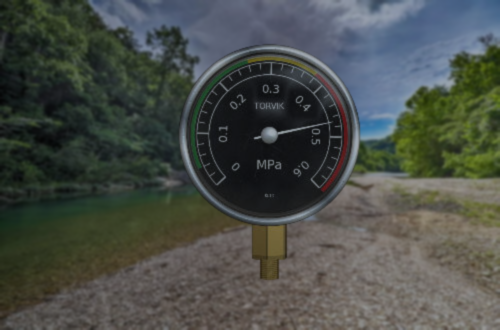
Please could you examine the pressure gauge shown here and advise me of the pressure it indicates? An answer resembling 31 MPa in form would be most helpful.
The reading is 0.47 MPa
